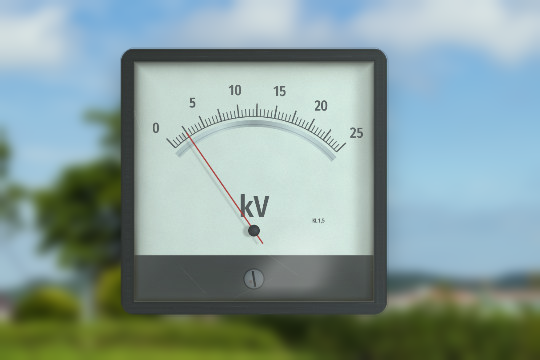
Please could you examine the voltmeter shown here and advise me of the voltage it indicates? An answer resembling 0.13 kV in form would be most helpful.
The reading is 2.5 kV
